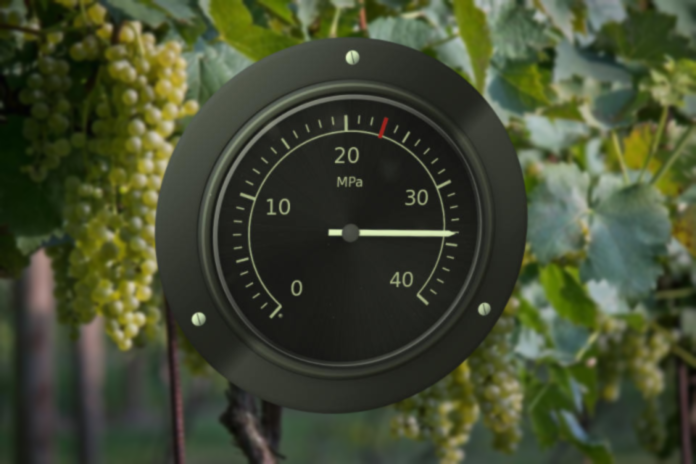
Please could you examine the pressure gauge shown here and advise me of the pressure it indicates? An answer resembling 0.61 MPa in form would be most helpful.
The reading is 34 MPa
